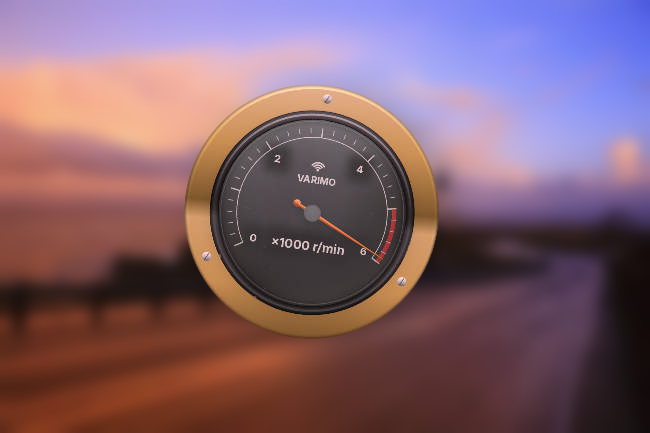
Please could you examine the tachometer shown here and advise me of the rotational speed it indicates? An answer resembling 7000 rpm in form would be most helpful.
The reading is 5900 rpm
